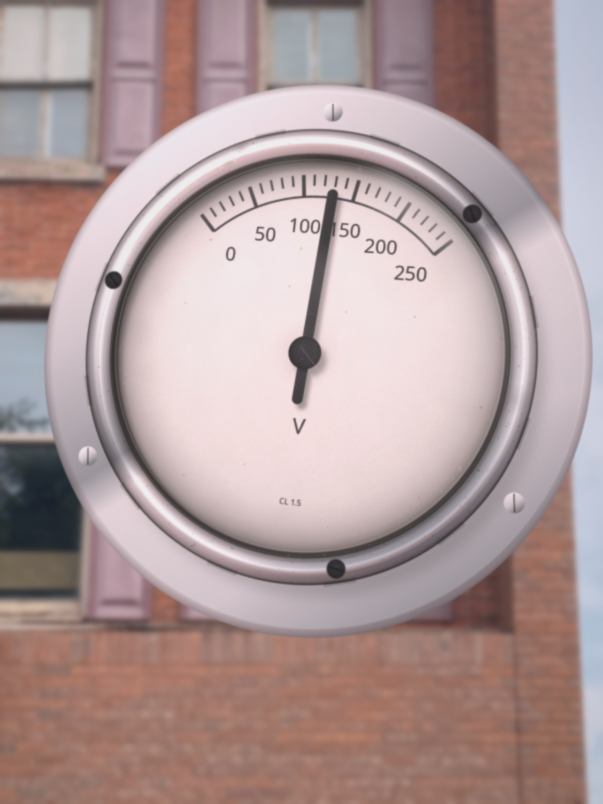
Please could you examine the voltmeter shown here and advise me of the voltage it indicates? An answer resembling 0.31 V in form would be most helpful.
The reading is 130 V
